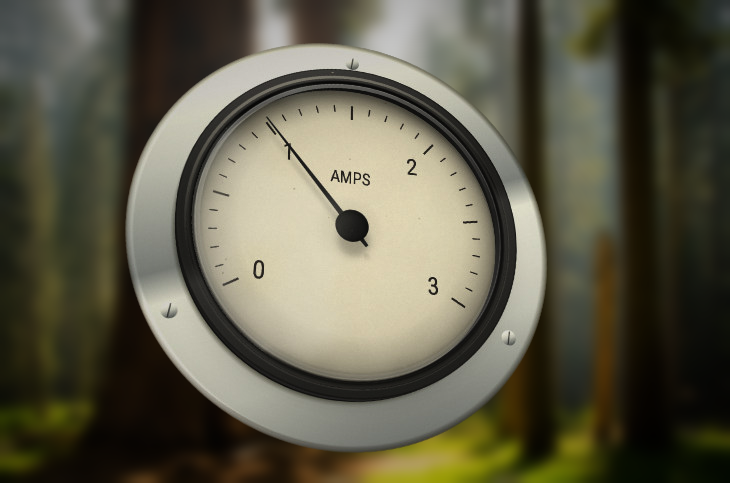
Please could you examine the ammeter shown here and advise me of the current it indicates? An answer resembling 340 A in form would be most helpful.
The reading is 1 A
